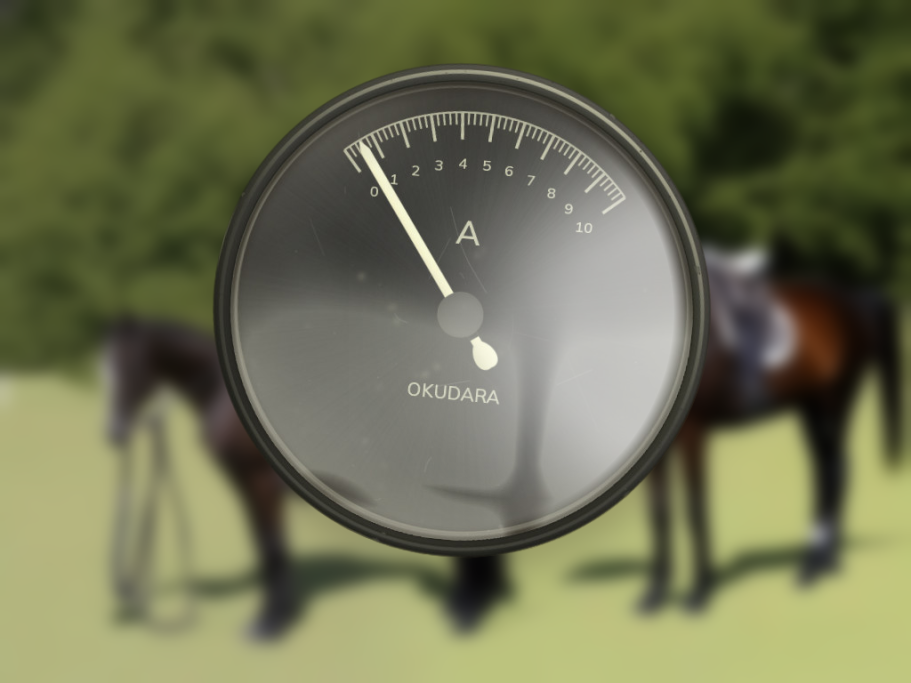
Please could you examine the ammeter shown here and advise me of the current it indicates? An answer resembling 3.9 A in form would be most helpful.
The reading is 0.6 A
